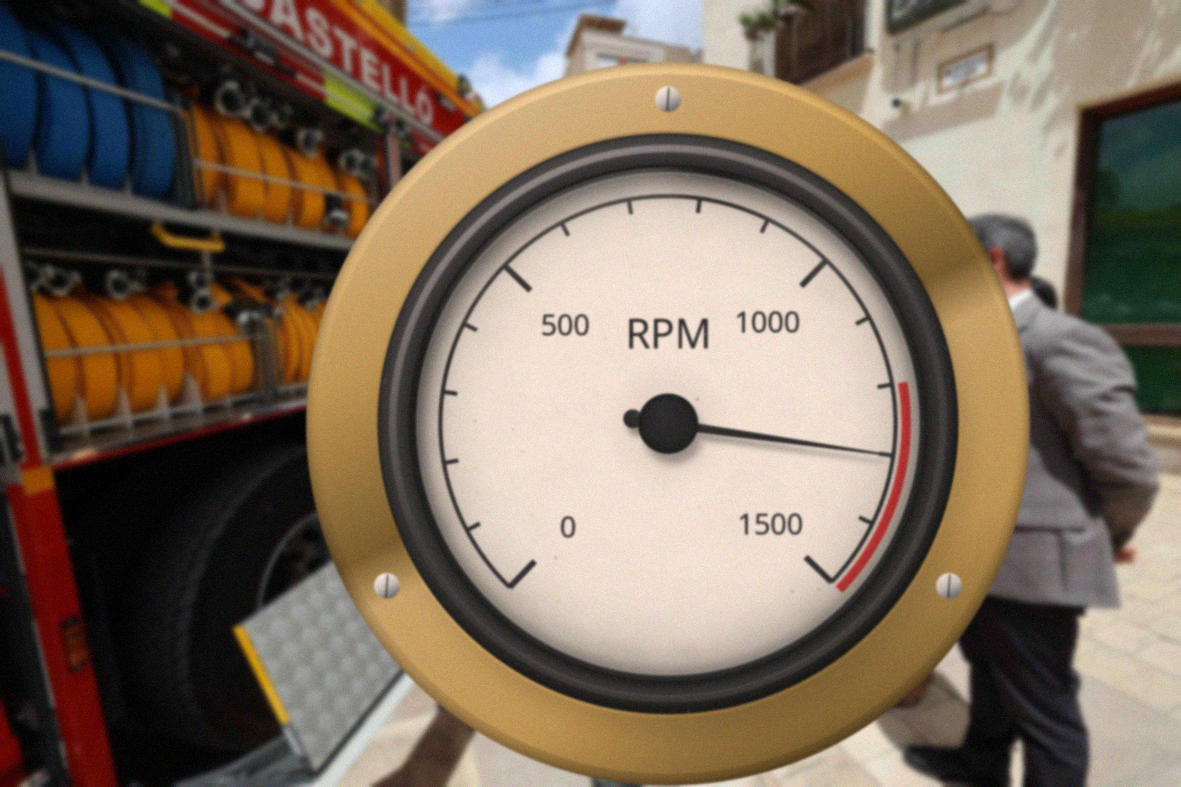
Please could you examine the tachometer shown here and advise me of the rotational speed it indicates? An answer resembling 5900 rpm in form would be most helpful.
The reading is 1300 rpm
